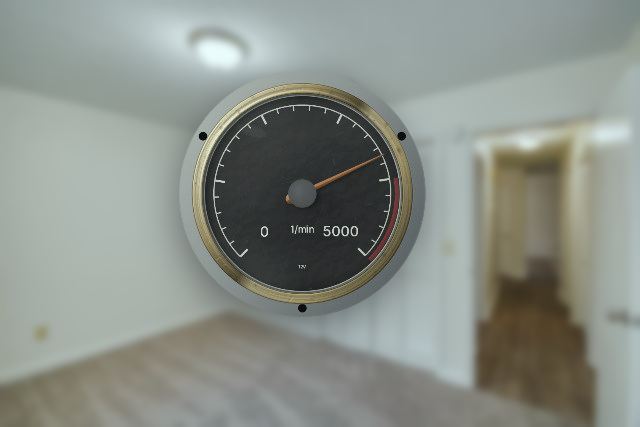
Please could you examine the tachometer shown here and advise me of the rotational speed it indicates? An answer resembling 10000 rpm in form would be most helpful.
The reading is 3700 rpm
